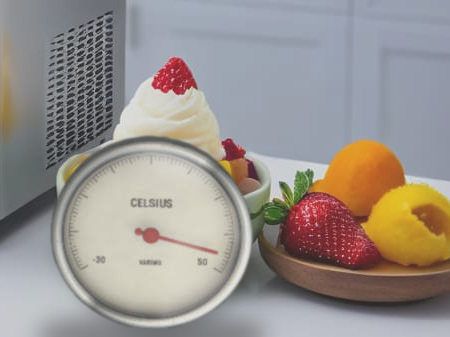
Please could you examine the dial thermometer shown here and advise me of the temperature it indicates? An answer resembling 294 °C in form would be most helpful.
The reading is 45 °C
